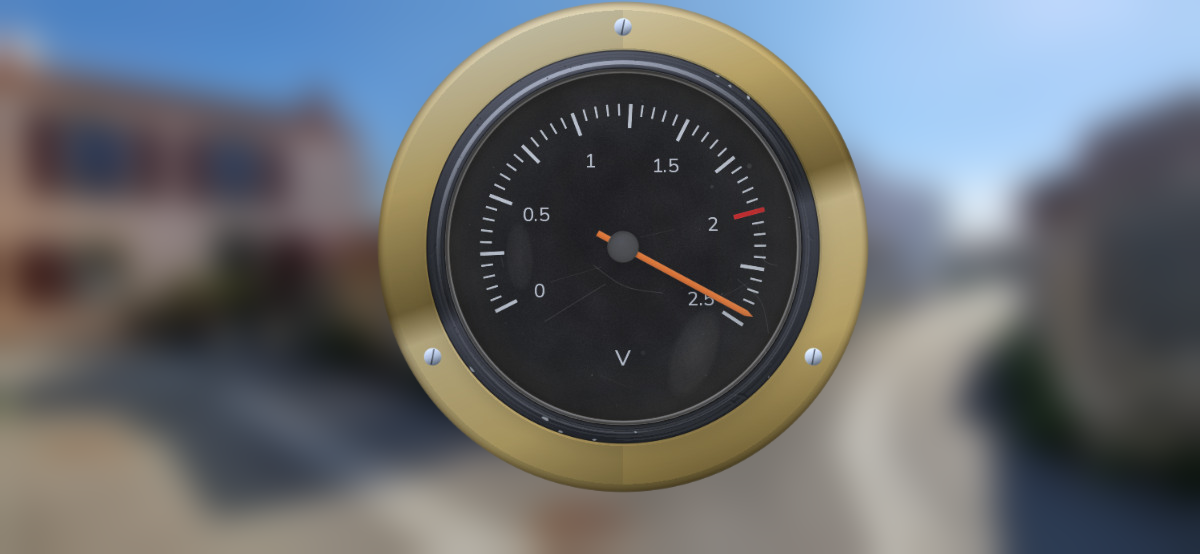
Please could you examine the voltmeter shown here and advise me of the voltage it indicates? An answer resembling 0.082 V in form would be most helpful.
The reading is 2.45 V
